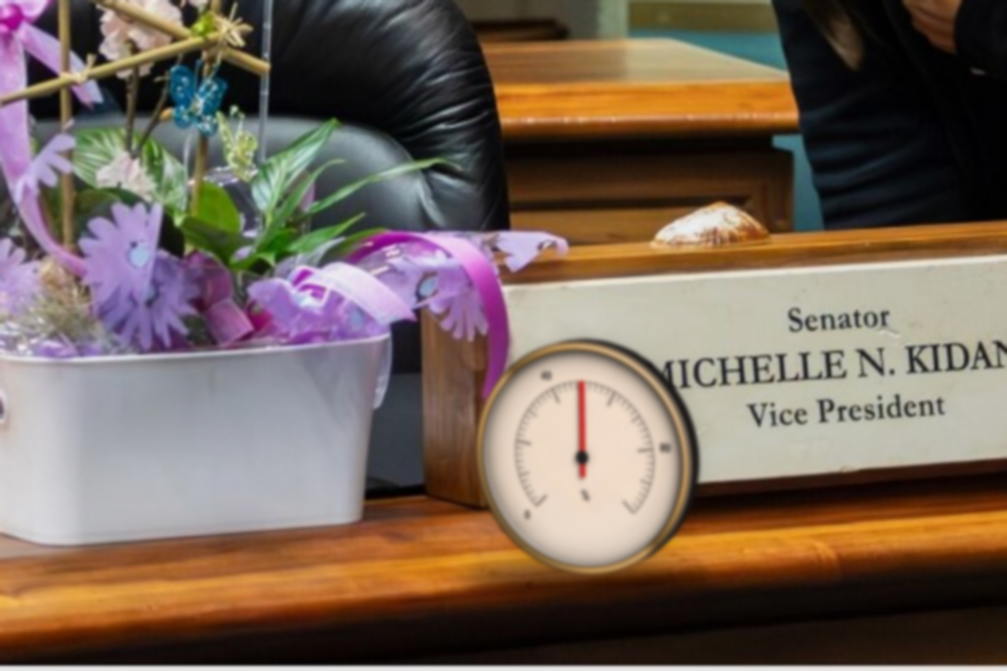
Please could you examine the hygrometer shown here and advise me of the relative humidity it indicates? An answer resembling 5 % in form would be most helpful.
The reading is 50 %
